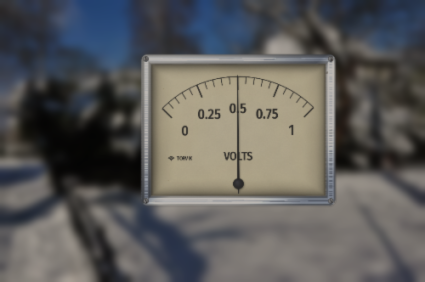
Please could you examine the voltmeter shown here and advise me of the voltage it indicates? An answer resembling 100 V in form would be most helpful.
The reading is 0.5 V
